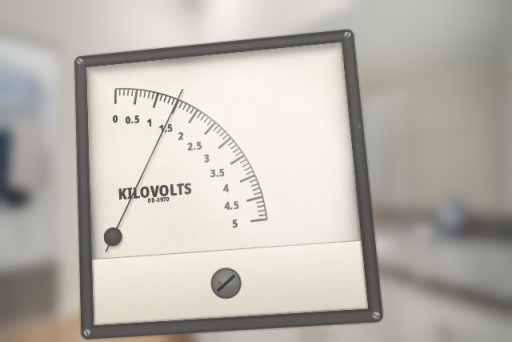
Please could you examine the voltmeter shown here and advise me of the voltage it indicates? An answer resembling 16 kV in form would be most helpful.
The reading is 1.5 kV
